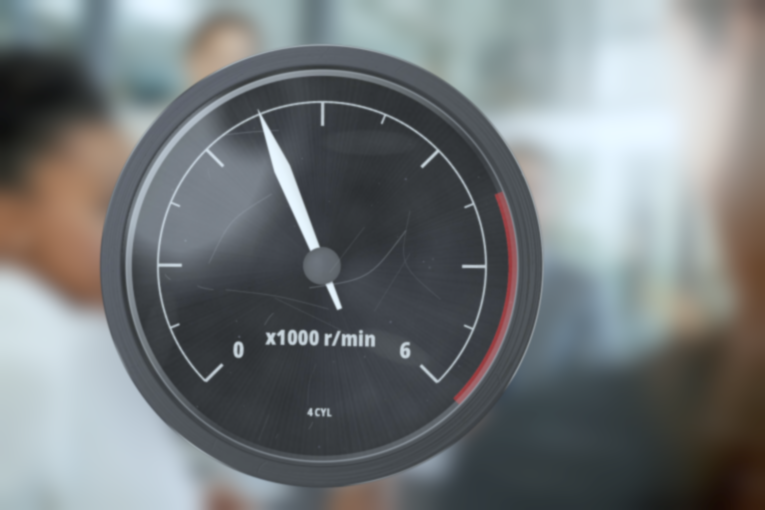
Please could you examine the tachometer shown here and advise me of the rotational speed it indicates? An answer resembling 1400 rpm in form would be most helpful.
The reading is 2500 rpm
